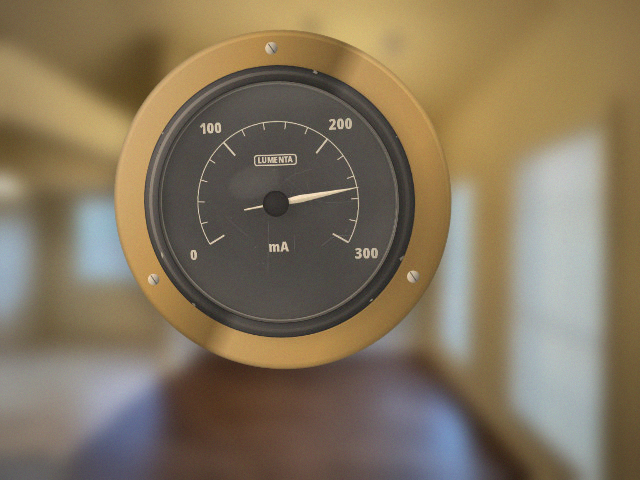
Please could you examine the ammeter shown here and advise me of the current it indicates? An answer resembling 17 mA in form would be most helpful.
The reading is 250 mA
